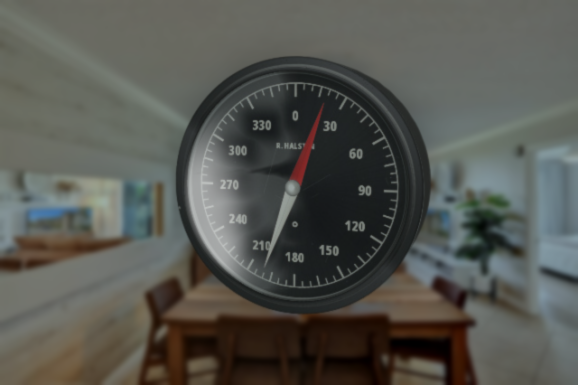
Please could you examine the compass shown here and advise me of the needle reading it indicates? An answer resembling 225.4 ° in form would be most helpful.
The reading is 20 °
